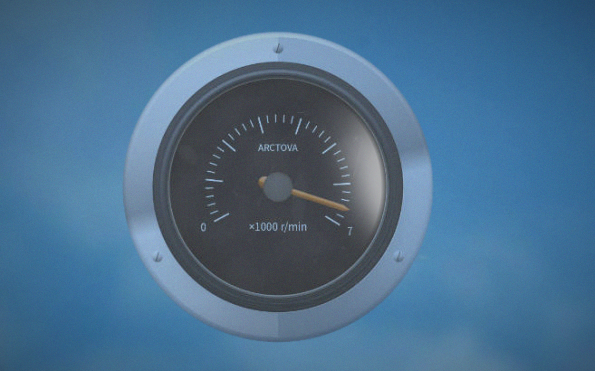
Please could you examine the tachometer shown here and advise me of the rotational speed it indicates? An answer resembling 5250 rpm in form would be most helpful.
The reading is 6600 rpm
